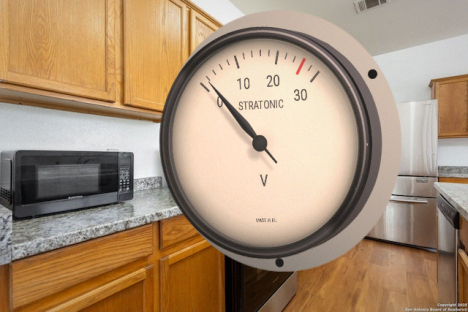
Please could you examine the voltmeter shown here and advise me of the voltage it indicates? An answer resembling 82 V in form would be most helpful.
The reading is 2 V
